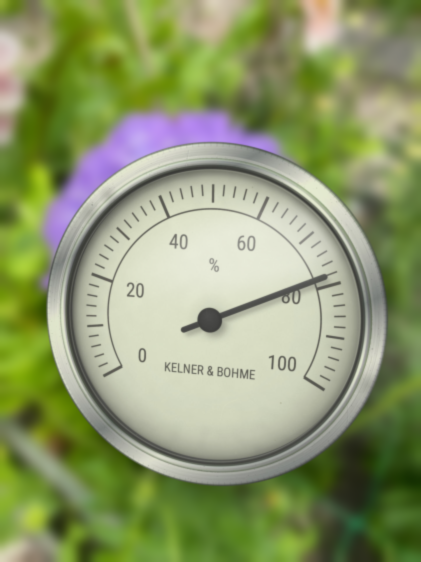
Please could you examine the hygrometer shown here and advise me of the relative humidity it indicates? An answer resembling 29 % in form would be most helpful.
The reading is 78 %
